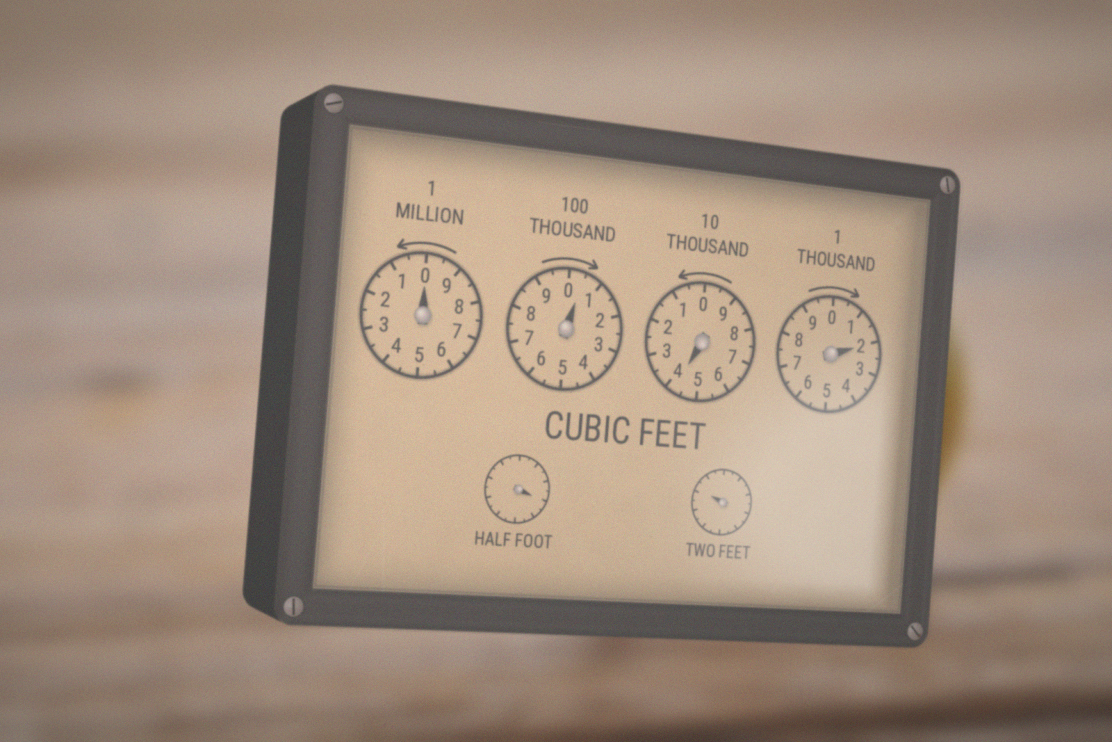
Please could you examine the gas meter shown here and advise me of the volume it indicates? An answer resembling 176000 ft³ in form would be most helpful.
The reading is 4200 ft³
